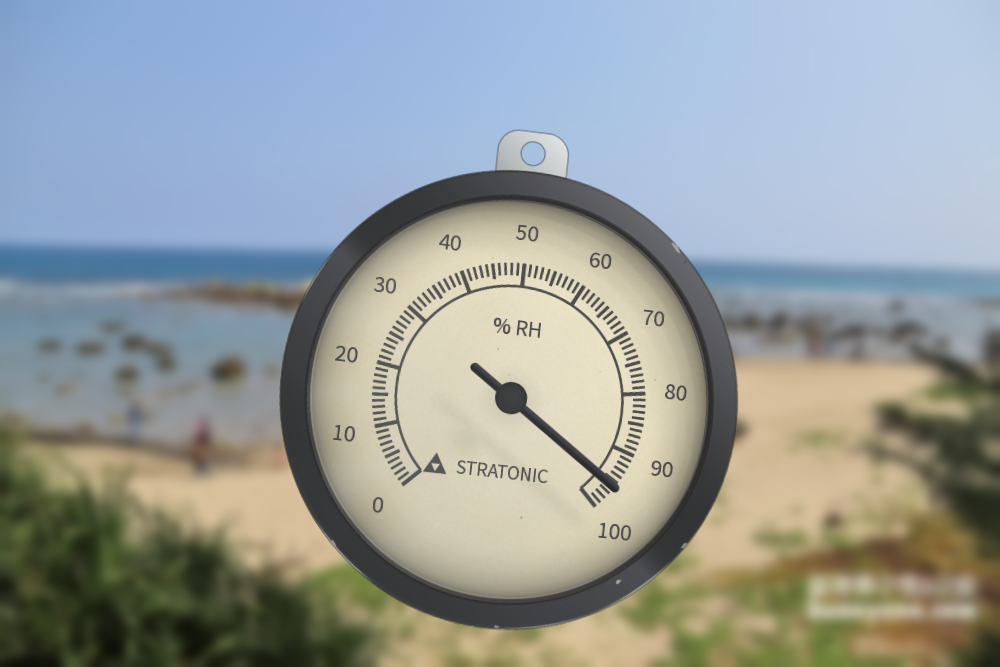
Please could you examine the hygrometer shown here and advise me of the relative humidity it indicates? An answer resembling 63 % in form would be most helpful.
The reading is 96 %
